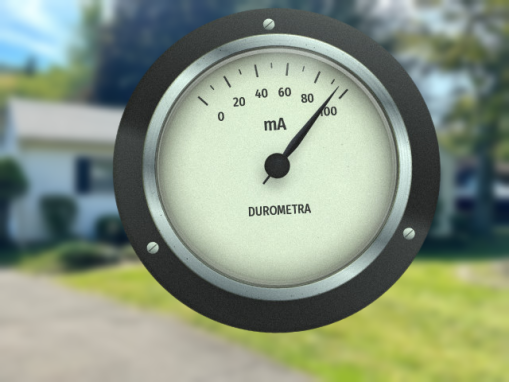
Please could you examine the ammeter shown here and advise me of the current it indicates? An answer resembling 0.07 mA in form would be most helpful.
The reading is 95 mA
